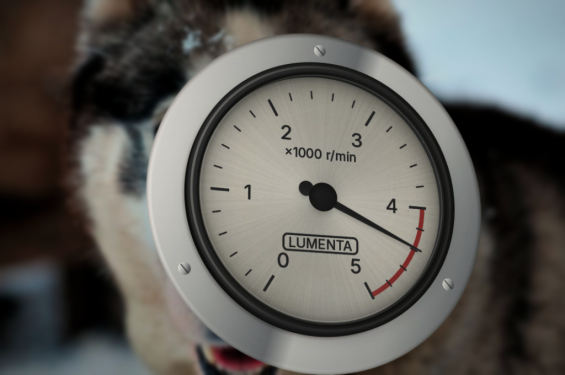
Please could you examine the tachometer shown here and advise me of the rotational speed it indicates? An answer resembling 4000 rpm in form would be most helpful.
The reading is 4400 rpm
